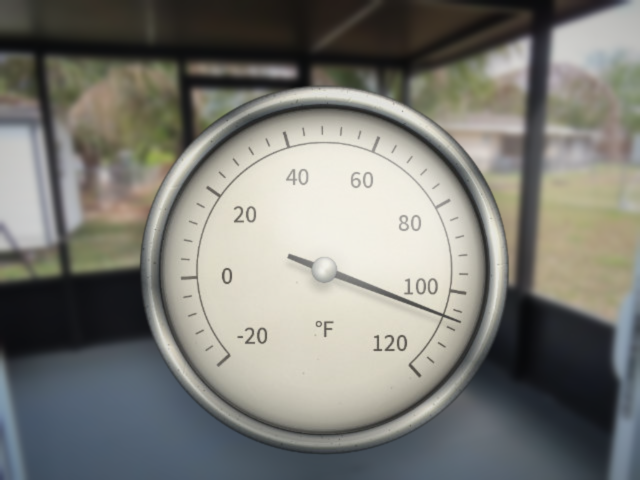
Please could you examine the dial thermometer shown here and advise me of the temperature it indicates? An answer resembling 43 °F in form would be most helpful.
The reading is 106 °F
